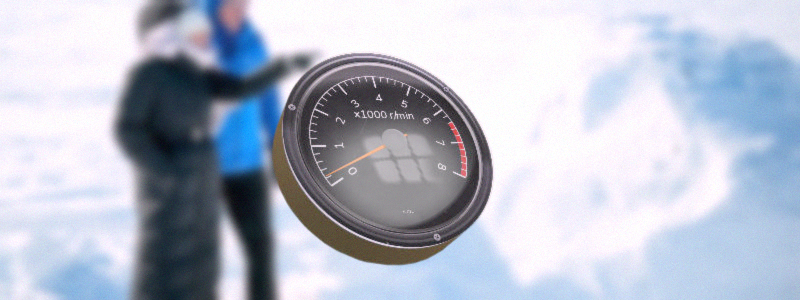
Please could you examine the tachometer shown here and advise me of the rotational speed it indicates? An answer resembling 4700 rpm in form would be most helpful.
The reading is 200 rpm
